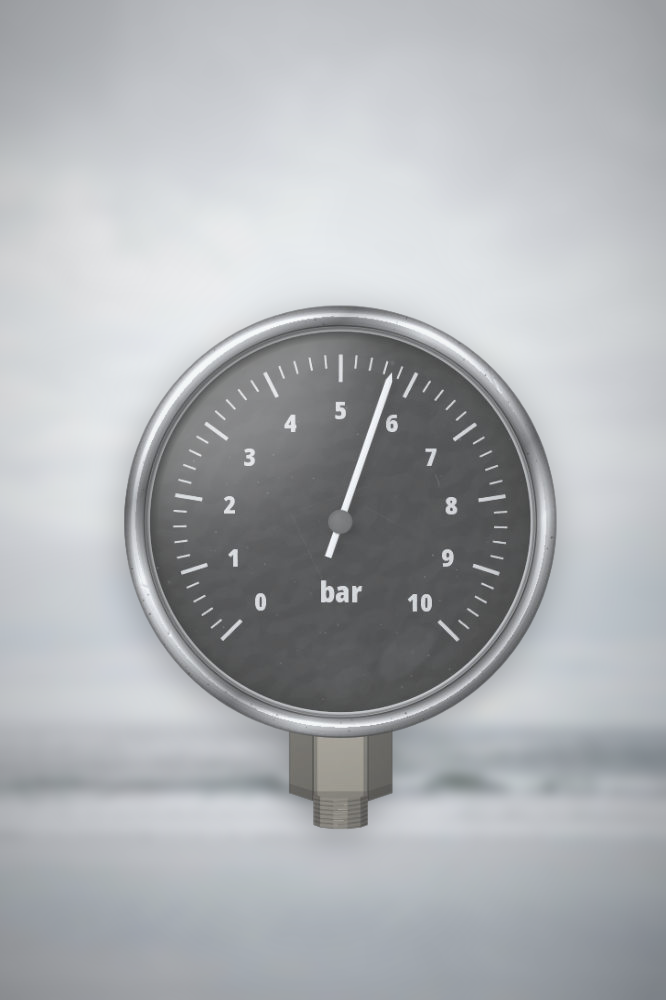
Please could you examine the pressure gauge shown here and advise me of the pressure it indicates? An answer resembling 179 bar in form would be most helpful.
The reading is 5.7 bar
